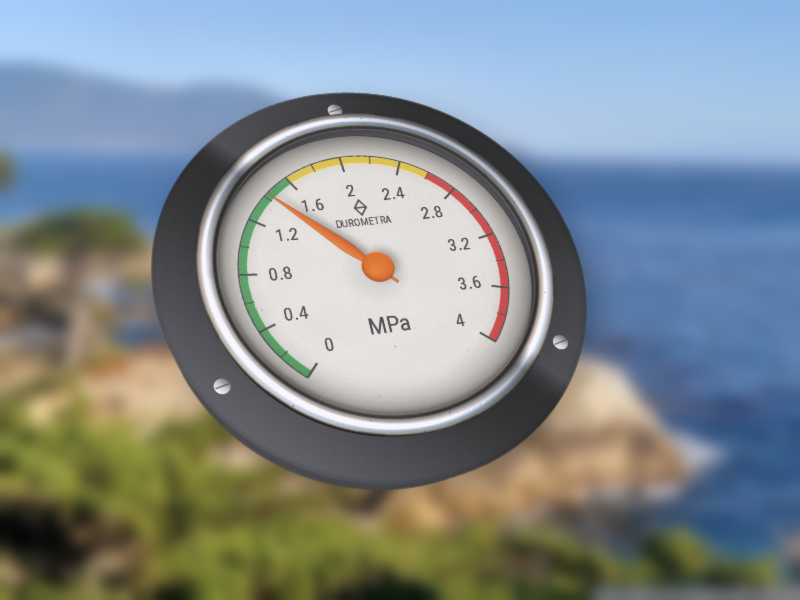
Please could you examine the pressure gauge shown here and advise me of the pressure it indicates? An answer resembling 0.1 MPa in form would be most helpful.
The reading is 1.4 MPa
